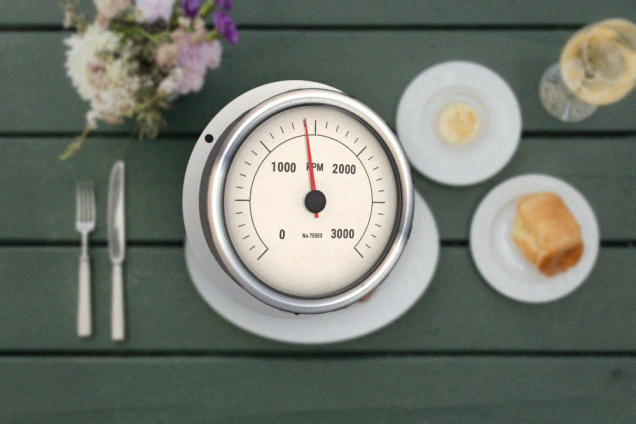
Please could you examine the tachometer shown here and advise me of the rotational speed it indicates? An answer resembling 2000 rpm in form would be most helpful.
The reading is 1400 rpm
